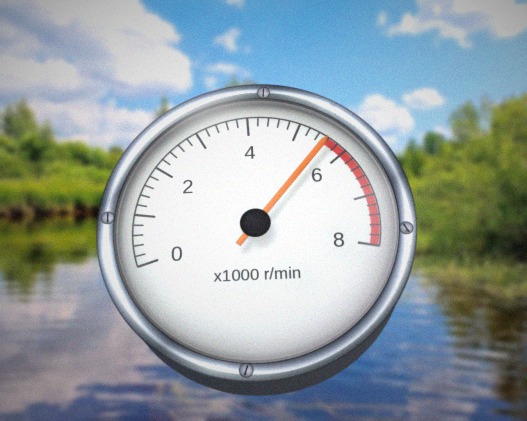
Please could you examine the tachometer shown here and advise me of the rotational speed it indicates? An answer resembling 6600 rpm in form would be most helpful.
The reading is 5600 rpm
